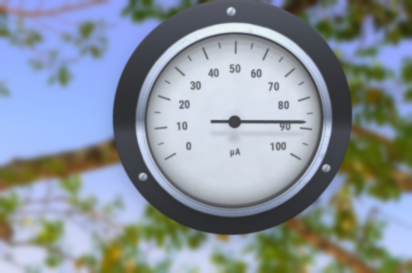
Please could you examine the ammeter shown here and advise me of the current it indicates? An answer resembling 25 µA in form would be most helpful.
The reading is 87.5 µA
